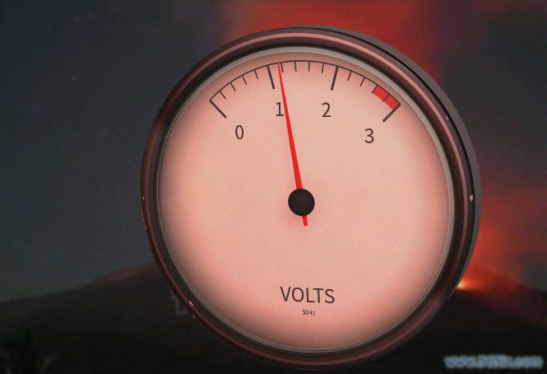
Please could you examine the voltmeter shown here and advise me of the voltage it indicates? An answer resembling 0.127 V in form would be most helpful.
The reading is 1.2 V
